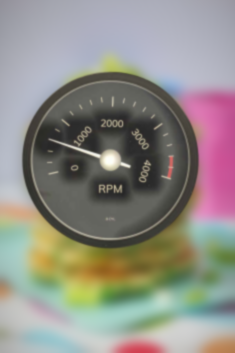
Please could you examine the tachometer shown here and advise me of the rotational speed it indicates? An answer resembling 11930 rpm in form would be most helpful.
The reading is 600 rpm
